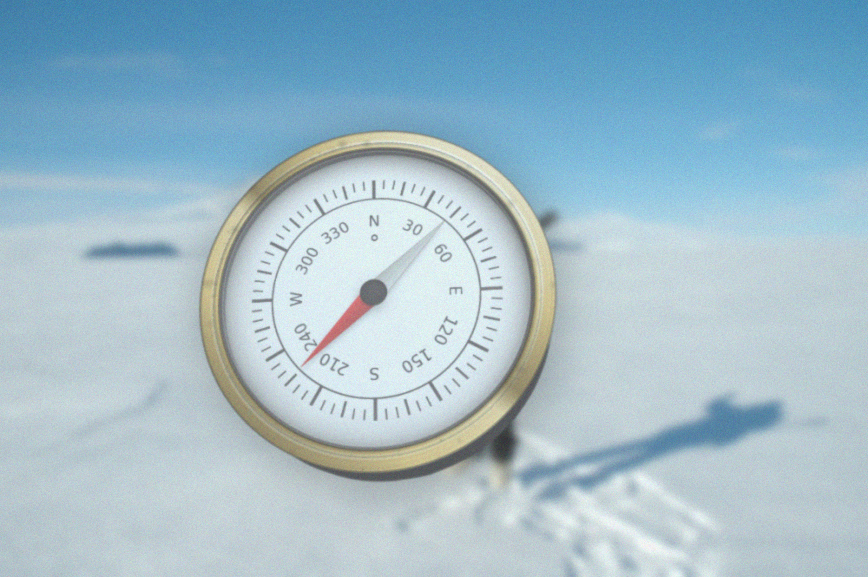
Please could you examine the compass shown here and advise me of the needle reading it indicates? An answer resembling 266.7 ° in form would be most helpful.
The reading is 225 °
